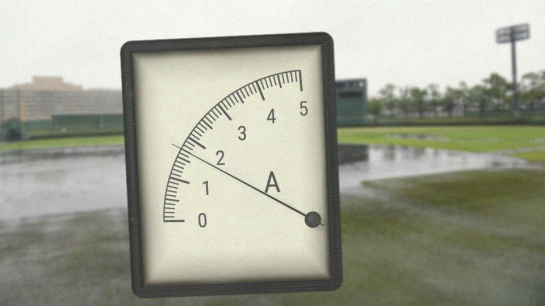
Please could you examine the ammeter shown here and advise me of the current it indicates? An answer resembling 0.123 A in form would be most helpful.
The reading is 1.7 A
